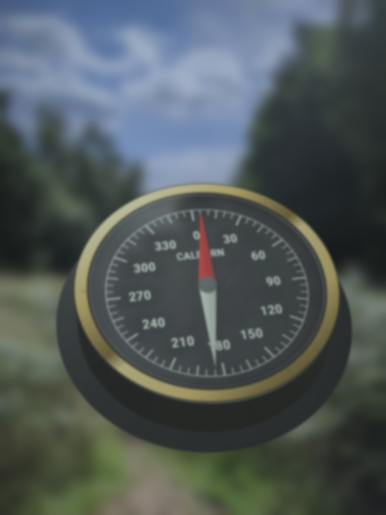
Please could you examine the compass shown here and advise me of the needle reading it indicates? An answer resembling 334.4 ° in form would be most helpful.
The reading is 5 °
